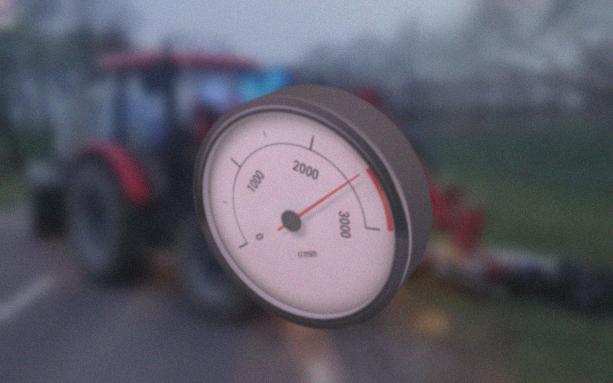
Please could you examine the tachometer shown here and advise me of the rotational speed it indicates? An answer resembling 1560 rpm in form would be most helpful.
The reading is 2500 rpm
